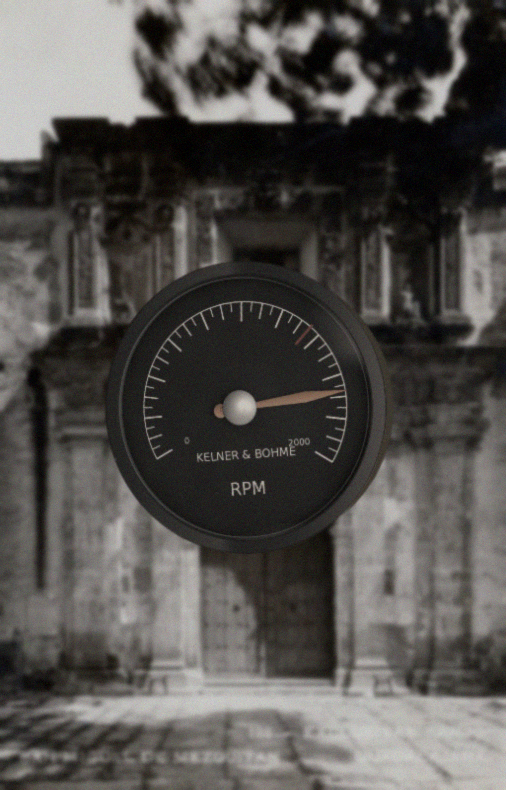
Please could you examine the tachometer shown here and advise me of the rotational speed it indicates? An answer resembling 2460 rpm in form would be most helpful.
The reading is 1675 rpm
